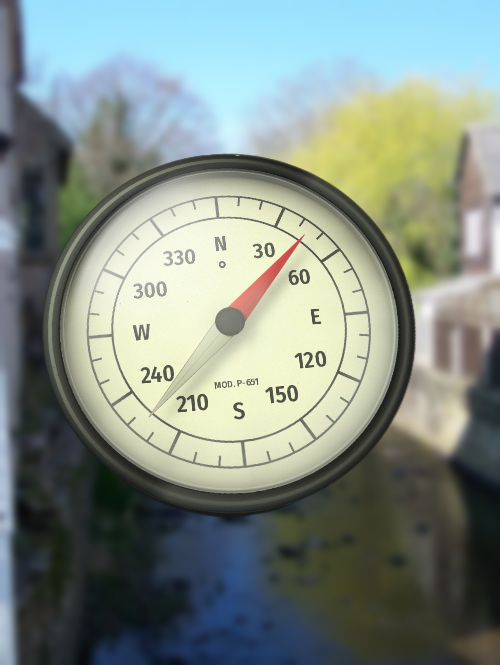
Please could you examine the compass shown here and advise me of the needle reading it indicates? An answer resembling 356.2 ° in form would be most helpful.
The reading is 45 °
